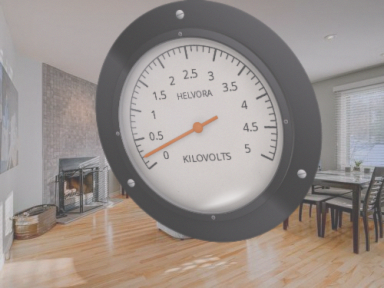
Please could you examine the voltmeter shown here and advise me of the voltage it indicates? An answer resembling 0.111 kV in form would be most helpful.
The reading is 0.2 kV
